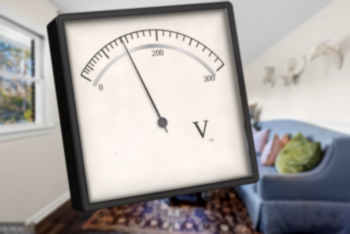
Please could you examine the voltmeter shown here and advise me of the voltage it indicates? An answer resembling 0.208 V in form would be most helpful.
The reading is 140 V
